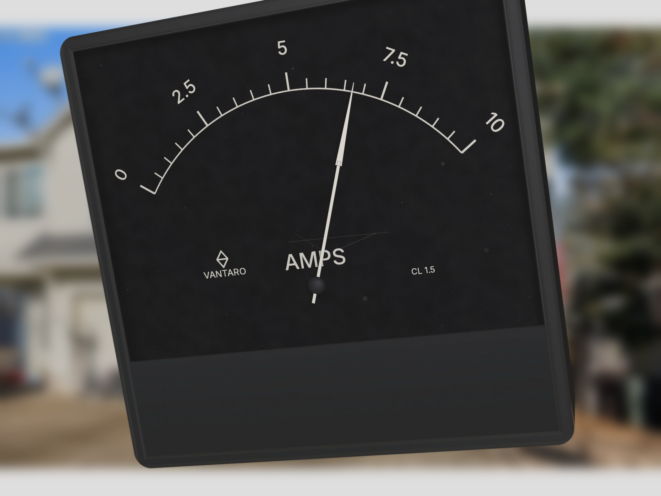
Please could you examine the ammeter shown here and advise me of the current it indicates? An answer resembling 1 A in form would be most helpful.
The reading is 6.75 A
